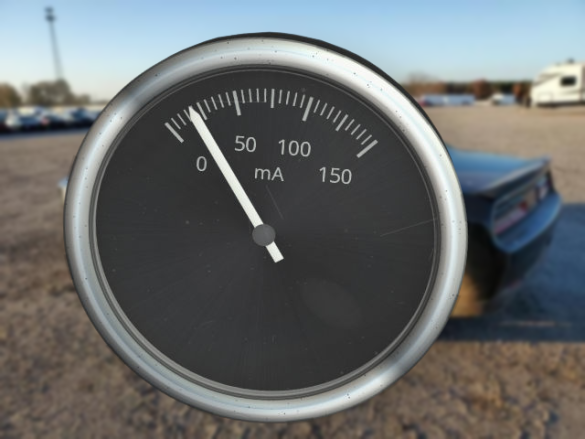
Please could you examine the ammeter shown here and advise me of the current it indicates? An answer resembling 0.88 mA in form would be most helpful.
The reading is 20 mA
